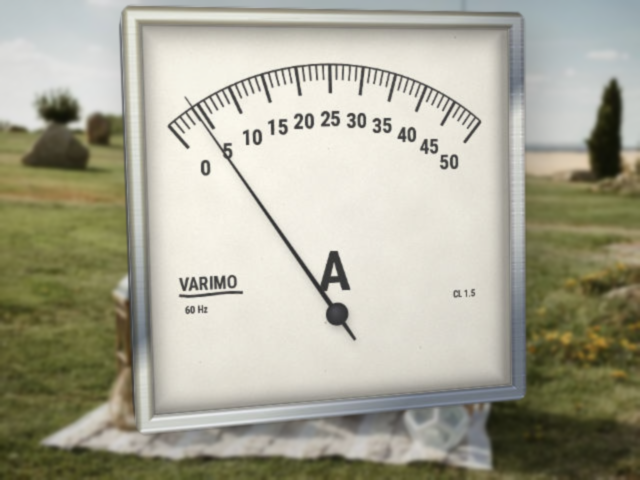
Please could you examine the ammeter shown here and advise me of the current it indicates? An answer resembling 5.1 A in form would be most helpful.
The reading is 4 A
